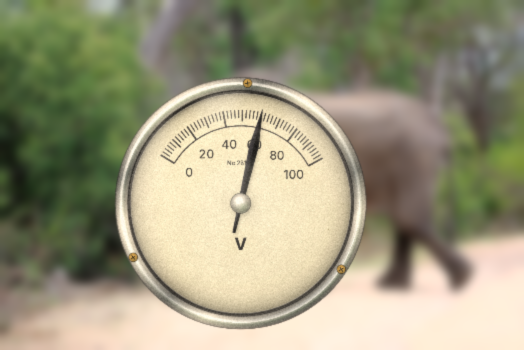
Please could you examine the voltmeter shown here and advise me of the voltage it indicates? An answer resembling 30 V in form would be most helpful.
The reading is 60 V
